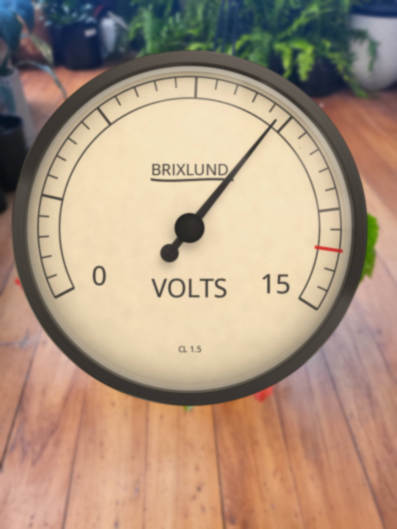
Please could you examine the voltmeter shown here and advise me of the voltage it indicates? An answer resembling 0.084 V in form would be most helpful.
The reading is 9.75 V
